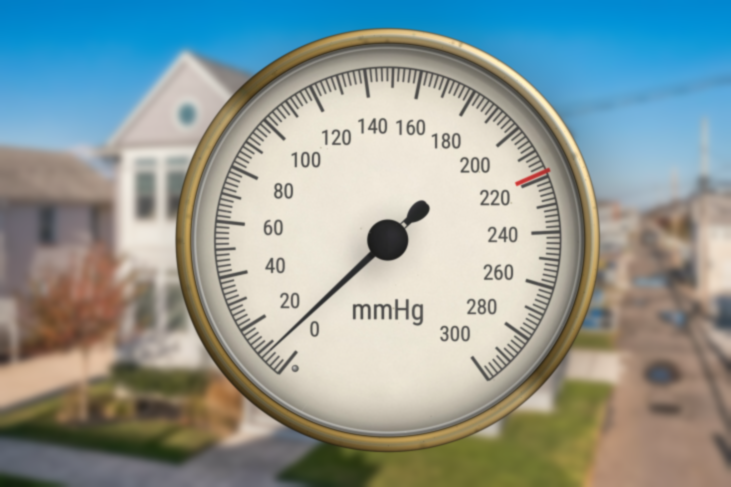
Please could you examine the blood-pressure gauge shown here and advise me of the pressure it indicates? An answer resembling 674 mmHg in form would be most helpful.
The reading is 8 mmHg
